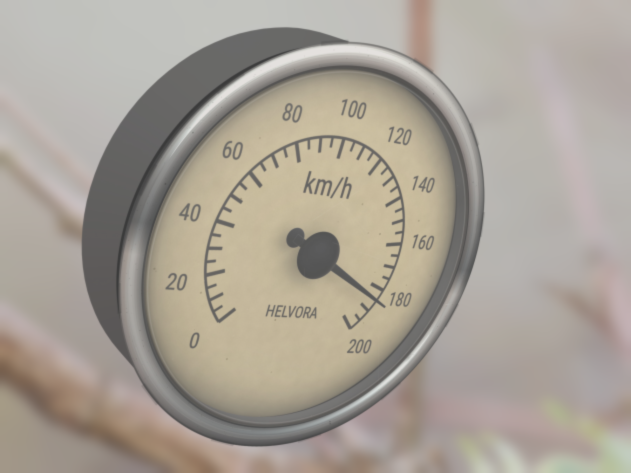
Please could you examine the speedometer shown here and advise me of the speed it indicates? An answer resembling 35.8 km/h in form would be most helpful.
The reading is 185 km/h
